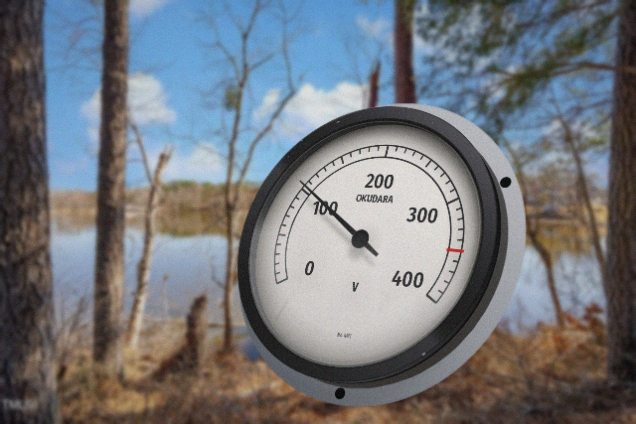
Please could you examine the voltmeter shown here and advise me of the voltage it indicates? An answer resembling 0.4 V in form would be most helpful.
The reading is 105 V
